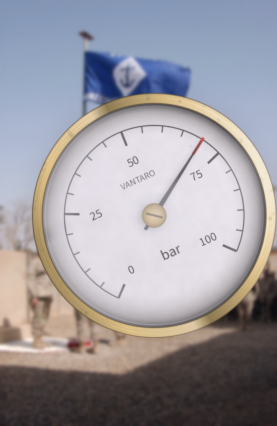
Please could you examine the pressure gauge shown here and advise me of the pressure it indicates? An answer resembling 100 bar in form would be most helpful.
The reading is 70 bar
